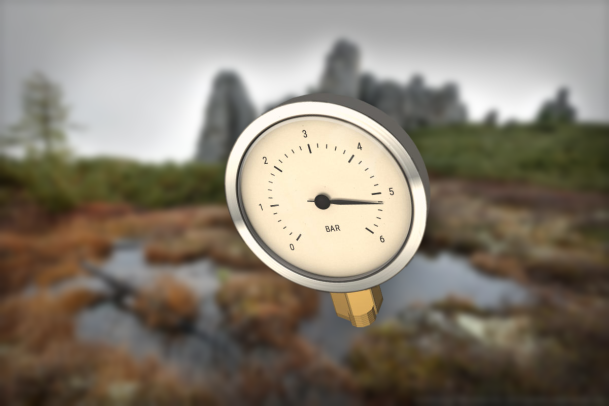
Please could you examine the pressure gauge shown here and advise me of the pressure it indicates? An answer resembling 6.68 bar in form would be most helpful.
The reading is 5.2 bar
